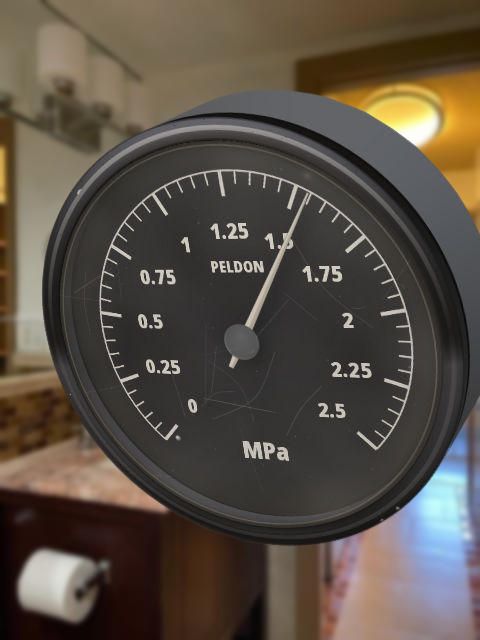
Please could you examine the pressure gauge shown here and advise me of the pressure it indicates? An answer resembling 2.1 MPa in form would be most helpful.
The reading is 1.55 MPa
